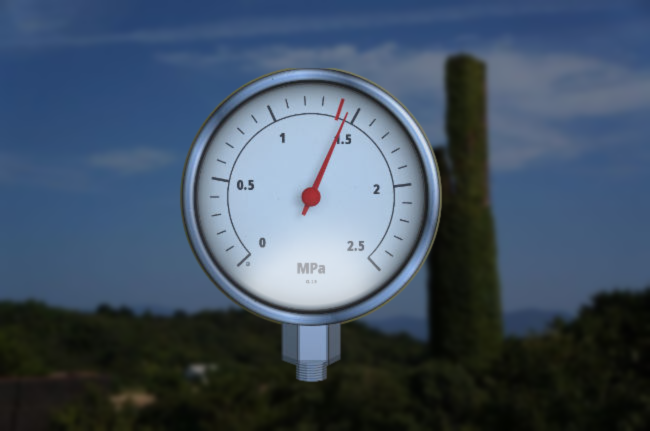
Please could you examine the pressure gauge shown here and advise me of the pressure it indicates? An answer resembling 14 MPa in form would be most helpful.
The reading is 1.45 MPa
